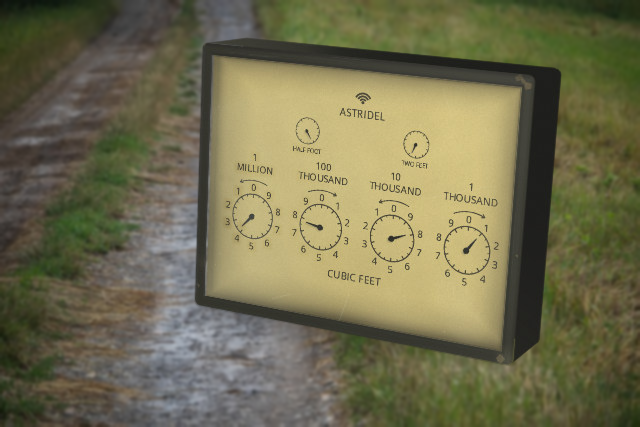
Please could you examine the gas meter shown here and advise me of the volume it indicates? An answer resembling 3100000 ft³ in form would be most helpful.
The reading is 378100 ft³
